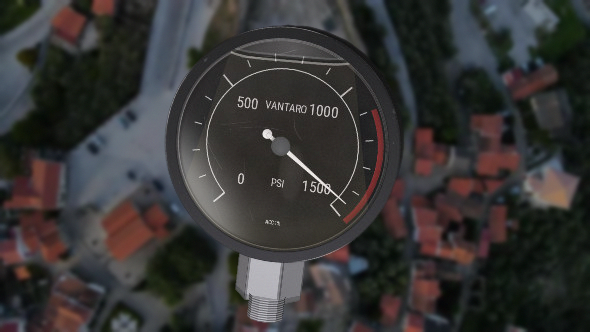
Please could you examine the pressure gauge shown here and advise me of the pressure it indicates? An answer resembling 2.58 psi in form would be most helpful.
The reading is 1450 psi
